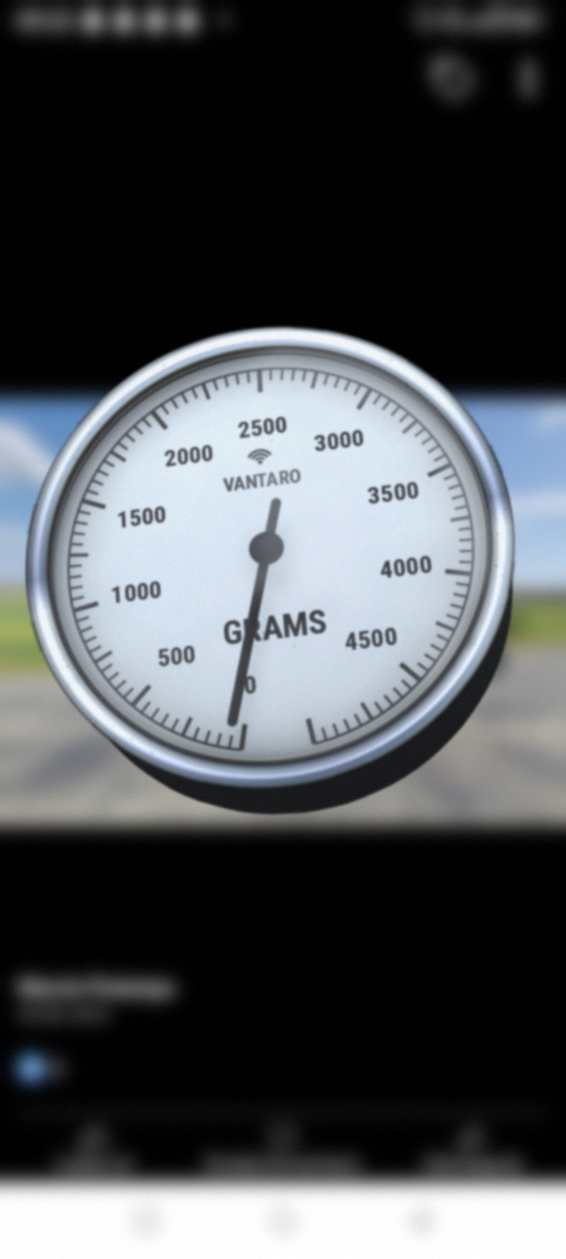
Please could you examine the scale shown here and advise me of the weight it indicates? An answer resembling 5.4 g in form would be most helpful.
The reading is 50 g
